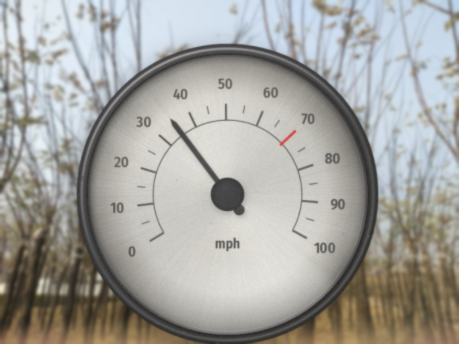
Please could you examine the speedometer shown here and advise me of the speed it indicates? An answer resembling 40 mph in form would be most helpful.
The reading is 35 mph
